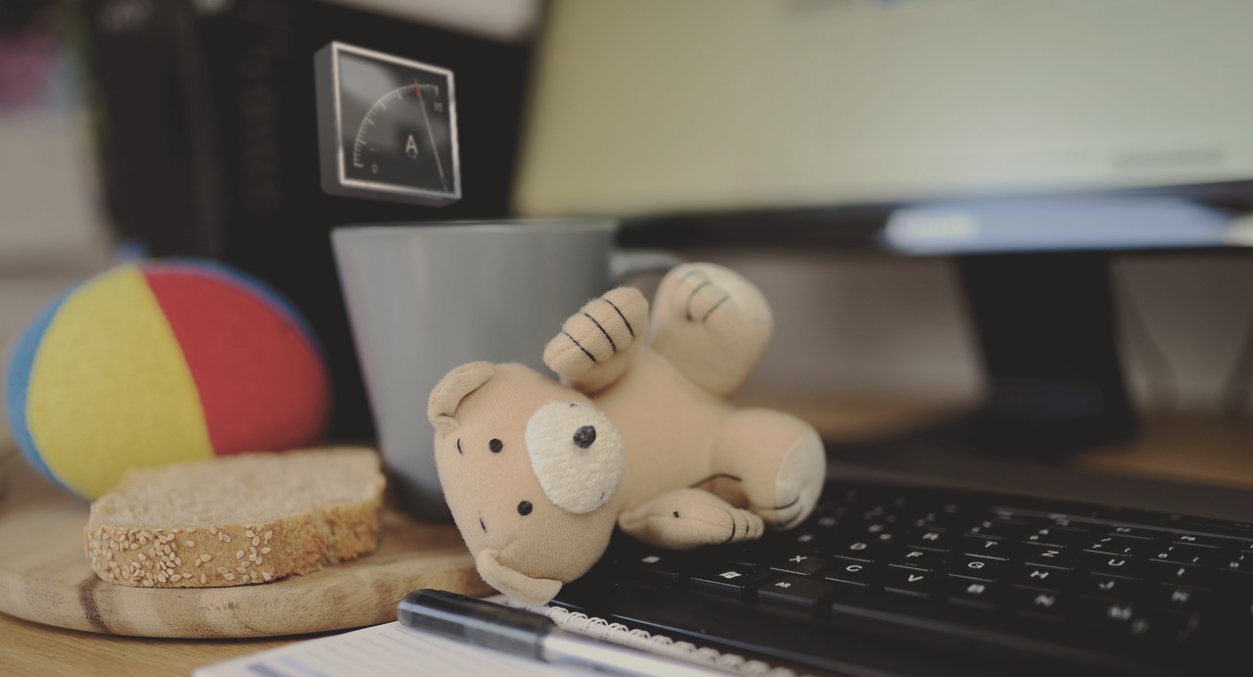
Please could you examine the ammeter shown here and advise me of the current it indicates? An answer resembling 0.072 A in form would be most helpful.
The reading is 12.5 A
